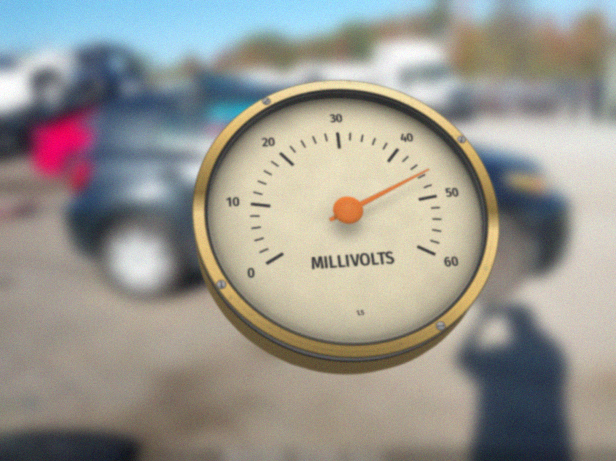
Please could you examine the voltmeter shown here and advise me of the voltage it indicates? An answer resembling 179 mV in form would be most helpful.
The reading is 46 mV
